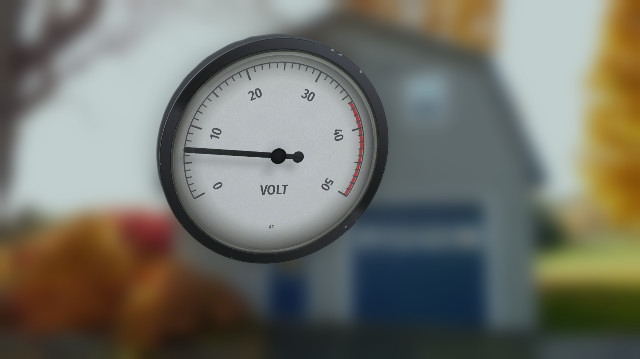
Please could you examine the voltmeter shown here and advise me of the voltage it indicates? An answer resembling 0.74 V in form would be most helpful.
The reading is 7 V
